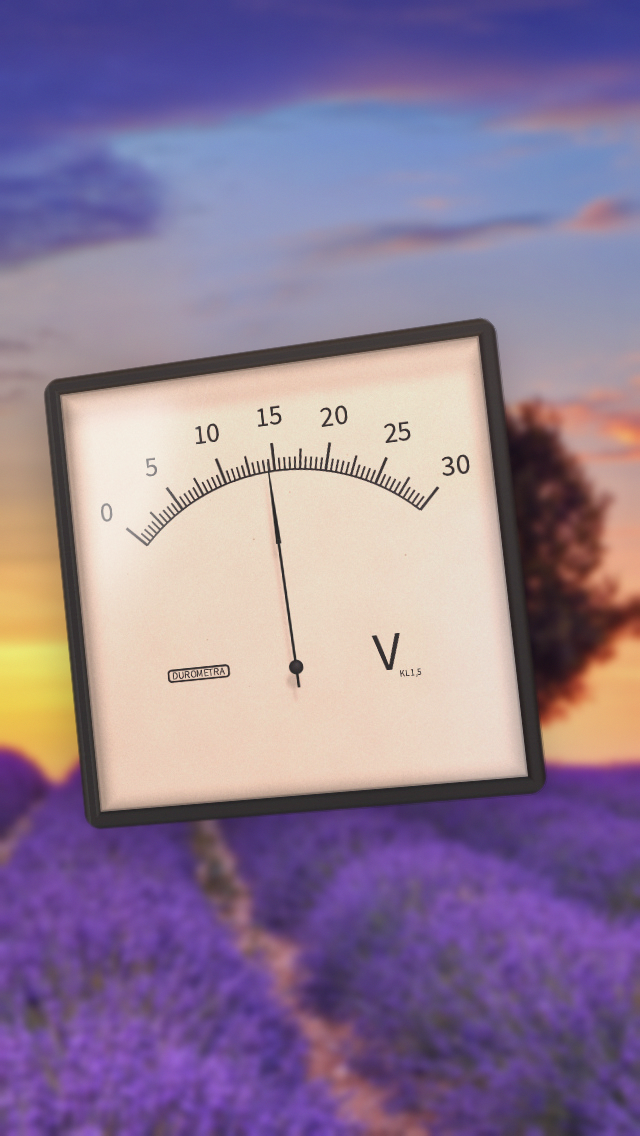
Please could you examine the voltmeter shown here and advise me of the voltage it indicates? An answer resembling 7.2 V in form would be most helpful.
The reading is 14.5 V
